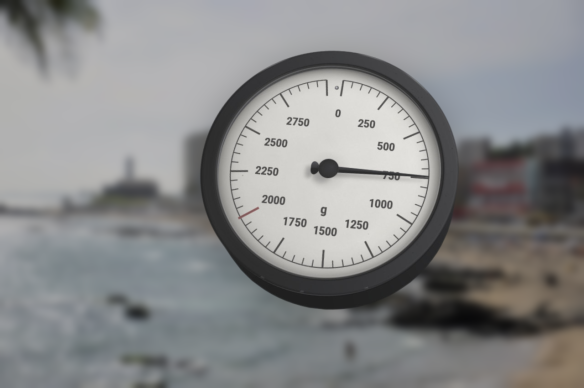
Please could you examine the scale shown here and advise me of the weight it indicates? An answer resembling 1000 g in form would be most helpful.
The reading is 750 g
